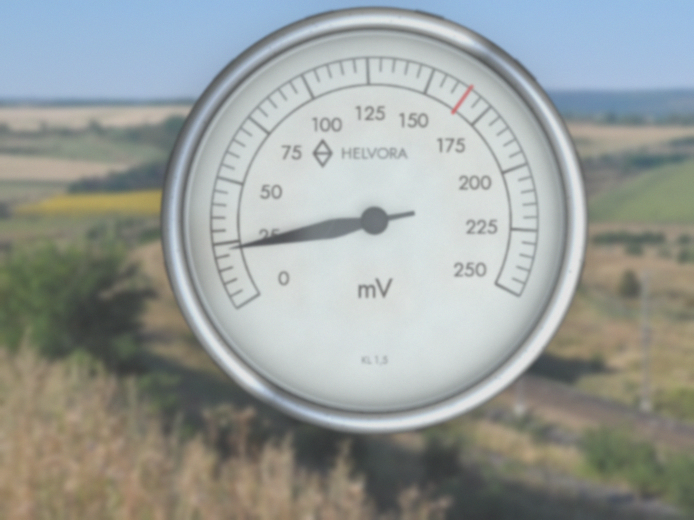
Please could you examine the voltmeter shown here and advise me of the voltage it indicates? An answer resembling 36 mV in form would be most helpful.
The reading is 22.5 mV
